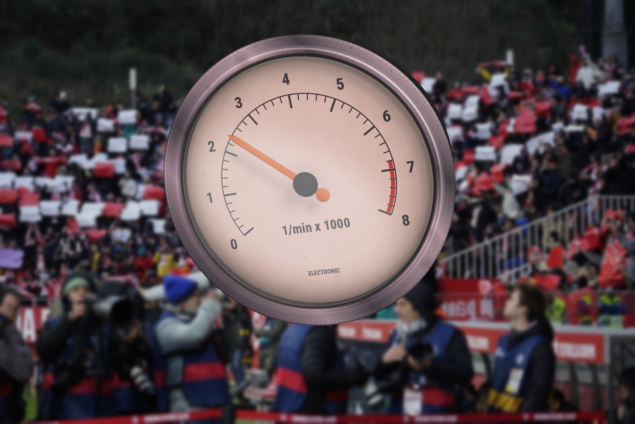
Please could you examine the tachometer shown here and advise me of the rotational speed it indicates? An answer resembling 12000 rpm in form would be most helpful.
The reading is 2400 rpm
